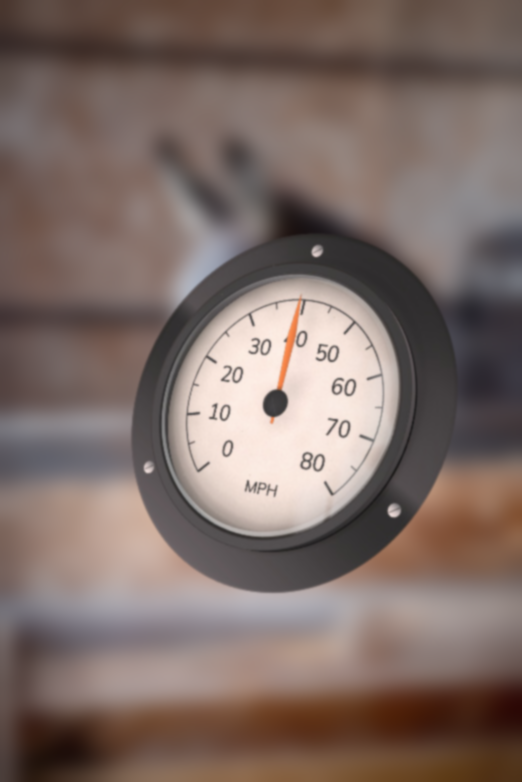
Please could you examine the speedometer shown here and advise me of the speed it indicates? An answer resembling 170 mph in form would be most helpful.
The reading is 40 mph
